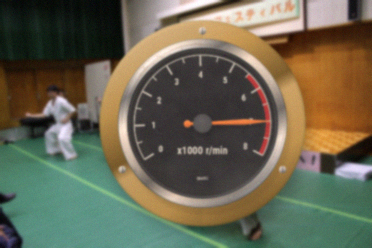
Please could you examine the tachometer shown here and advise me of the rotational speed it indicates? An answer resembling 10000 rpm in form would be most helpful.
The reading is 7000 rpm
